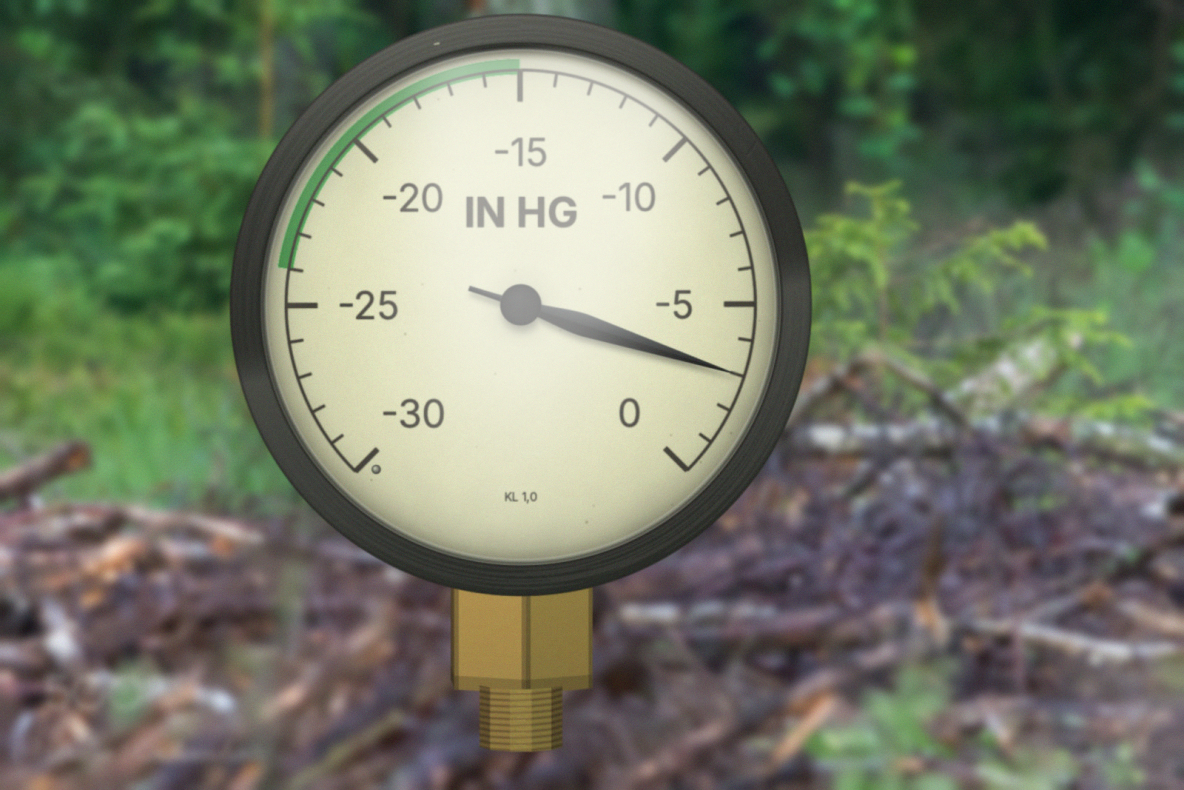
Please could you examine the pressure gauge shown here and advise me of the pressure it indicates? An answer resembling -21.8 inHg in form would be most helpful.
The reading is -3 inHg
